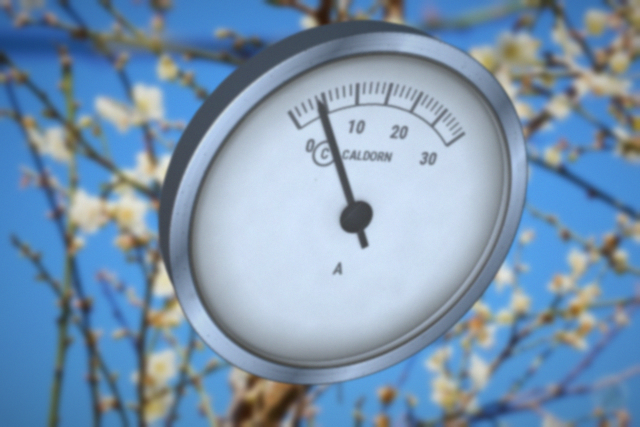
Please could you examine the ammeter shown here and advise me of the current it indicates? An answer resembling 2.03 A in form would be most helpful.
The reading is 4 A
